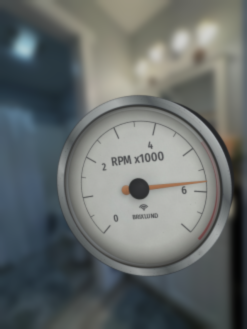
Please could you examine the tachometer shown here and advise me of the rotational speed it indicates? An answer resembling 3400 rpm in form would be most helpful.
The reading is 5750 rpm
